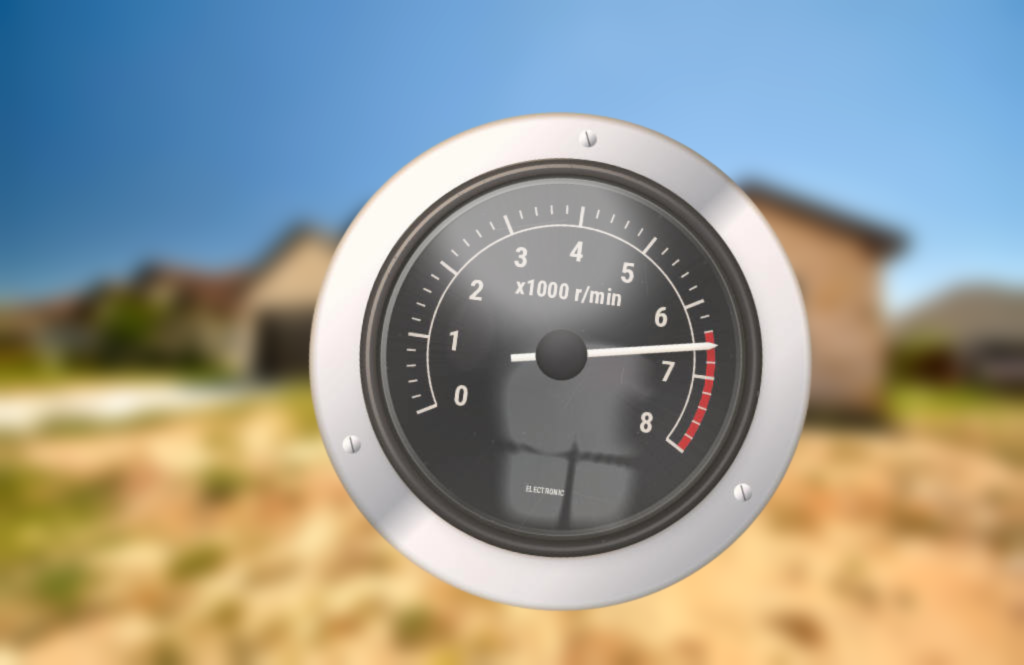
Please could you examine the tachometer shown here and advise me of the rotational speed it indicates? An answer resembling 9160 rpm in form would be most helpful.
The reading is 6600 rpm
